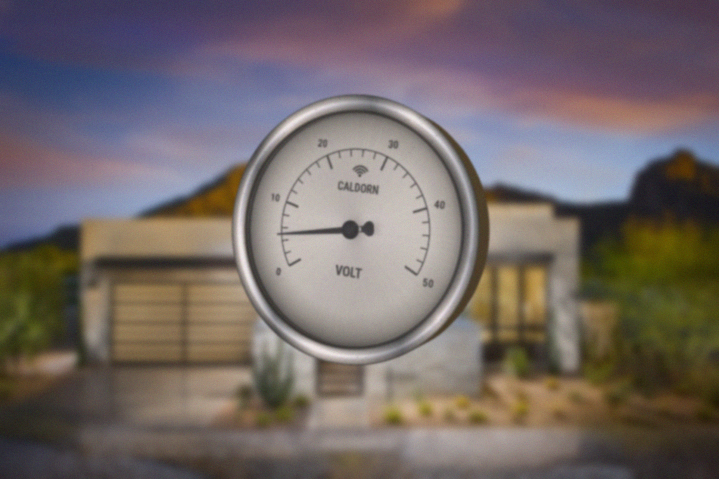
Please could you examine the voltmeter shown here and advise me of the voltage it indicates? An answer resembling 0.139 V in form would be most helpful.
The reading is 5 V
